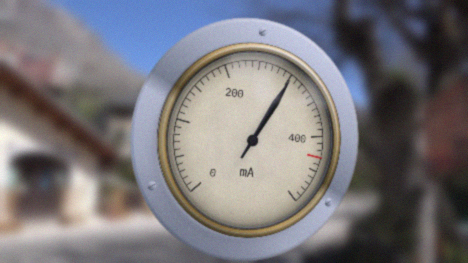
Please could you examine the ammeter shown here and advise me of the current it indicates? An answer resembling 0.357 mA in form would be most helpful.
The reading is 300 mA
